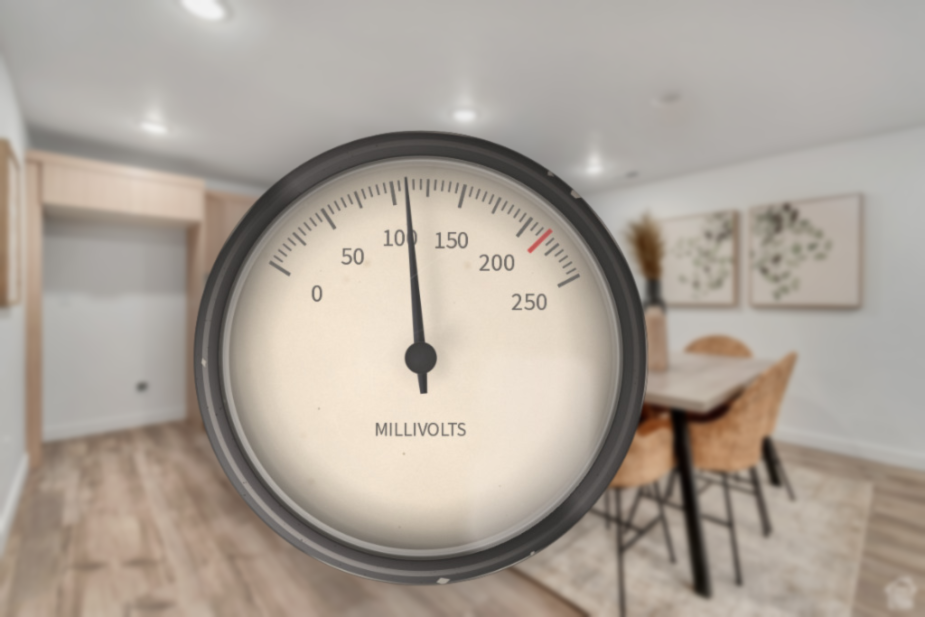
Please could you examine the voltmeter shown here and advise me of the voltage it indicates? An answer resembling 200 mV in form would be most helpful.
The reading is 110 mV
